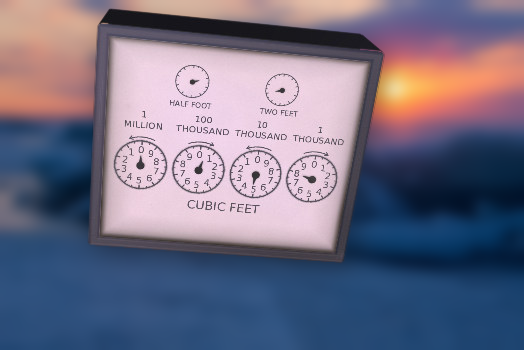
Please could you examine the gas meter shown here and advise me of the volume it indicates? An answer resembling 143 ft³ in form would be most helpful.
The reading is 4800 ft³
